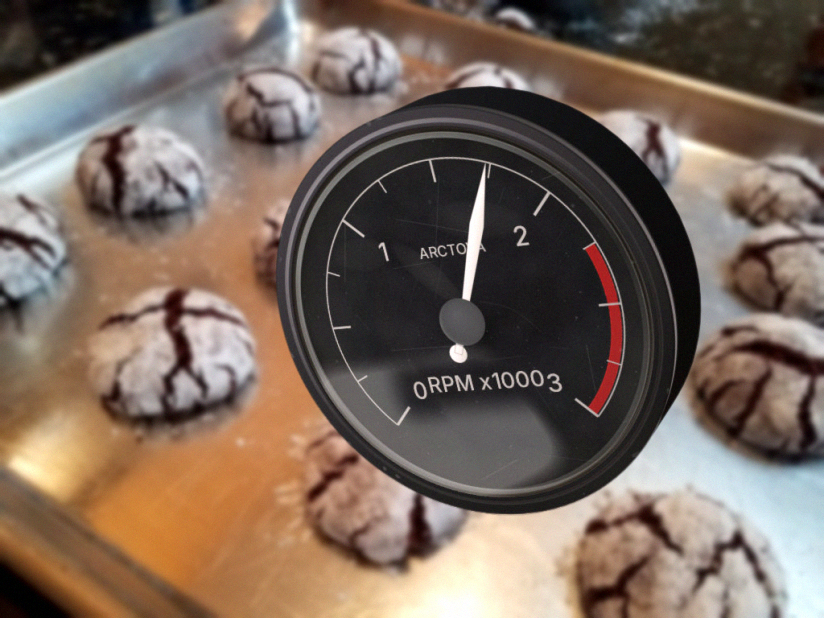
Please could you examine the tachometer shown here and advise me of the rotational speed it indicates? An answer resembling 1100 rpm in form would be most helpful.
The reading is 1750 rpm
